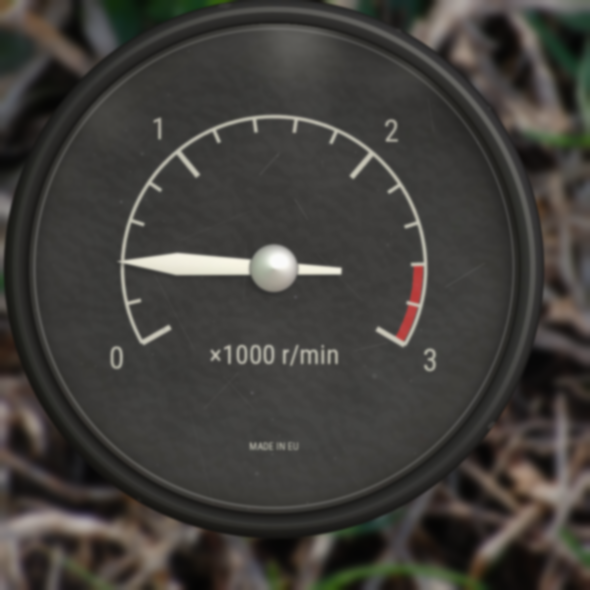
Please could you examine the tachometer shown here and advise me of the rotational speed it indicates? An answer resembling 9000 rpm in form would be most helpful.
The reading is 400 rpm
